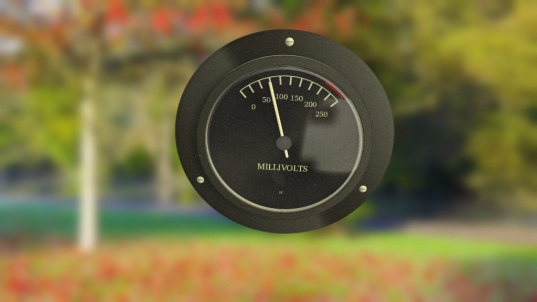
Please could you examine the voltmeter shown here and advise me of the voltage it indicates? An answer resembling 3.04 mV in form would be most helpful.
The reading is 75 mV
